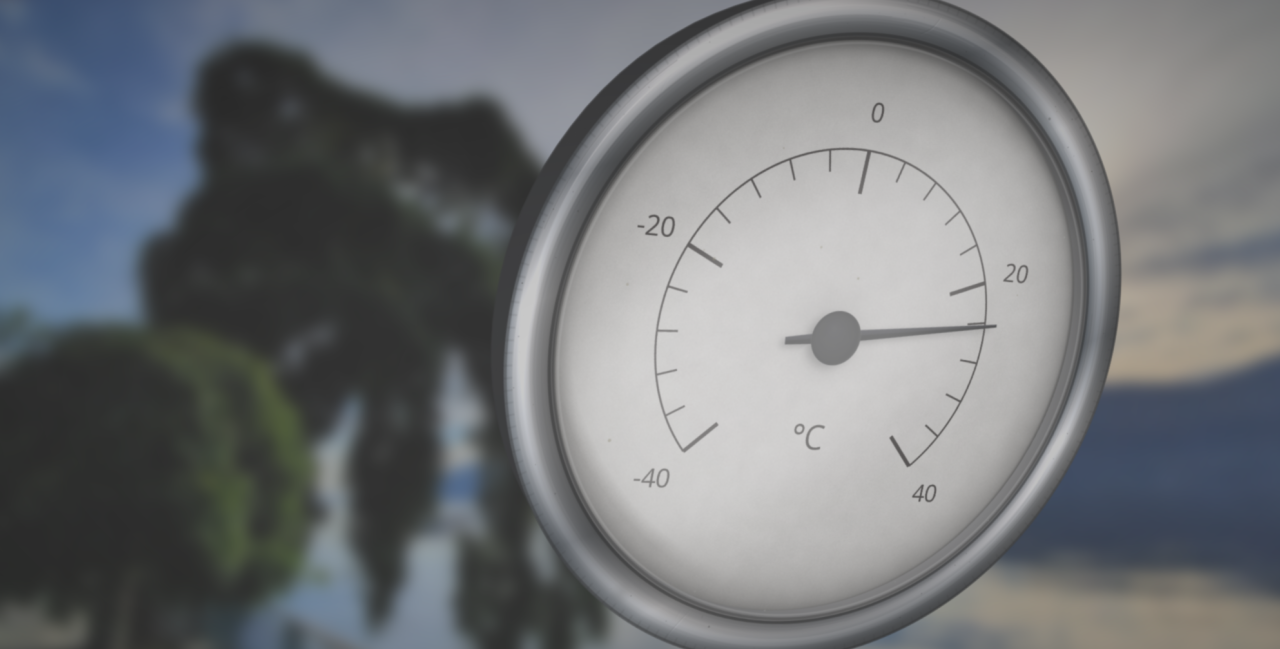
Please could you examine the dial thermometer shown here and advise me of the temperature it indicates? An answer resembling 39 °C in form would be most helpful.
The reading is 24 °C
